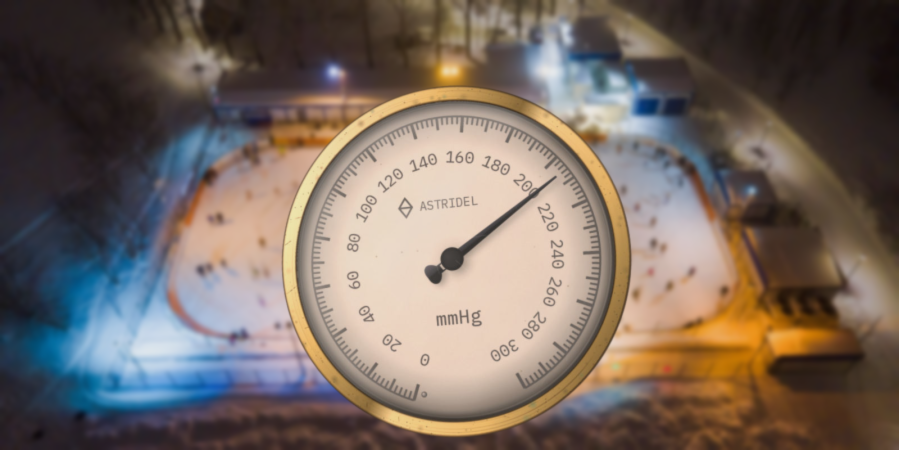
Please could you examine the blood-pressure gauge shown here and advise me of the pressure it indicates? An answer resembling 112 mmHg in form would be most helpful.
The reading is 206 mmHg
